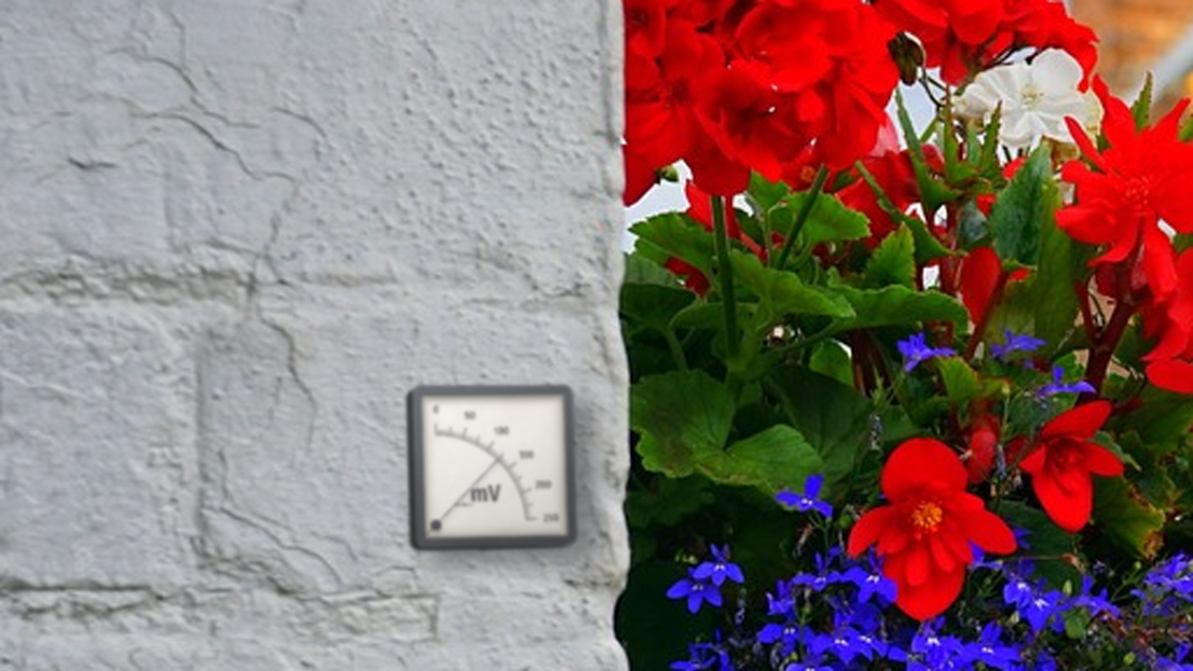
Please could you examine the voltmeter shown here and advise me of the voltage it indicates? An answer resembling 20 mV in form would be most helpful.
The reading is 125 mV
